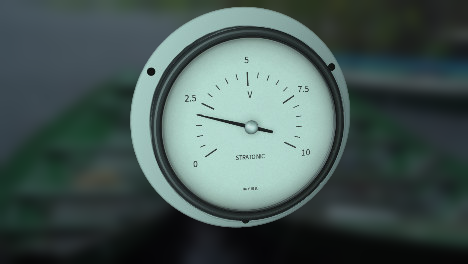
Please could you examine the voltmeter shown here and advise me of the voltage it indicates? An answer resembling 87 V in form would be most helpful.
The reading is 2 V
